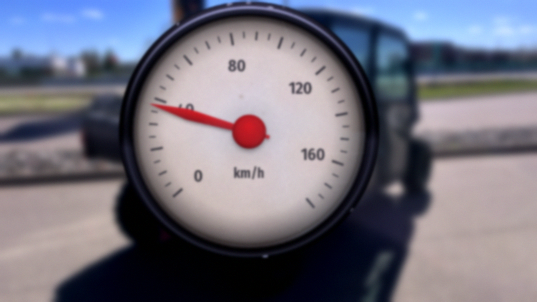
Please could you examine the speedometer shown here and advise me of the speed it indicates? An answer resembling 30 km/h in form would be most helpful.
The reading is 37.5 km/h
